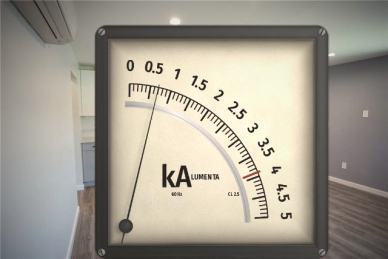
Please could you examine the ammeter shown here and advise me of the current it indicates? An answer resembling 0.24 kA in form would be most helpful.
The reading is 0.7 kA
